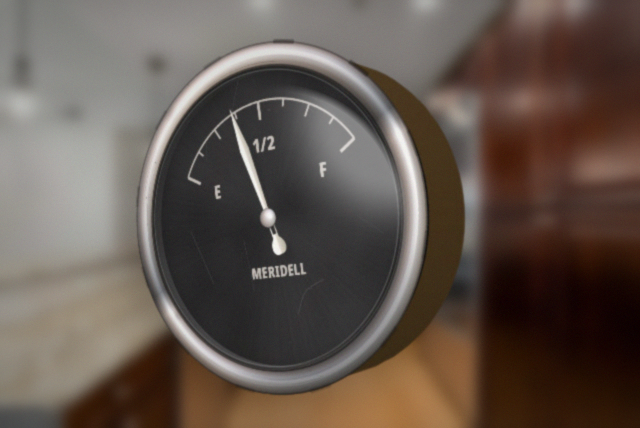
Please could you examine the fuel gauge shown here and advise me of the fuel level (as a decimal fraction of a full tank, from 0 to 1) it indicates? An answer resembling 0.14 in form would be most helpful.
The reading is 0.375
